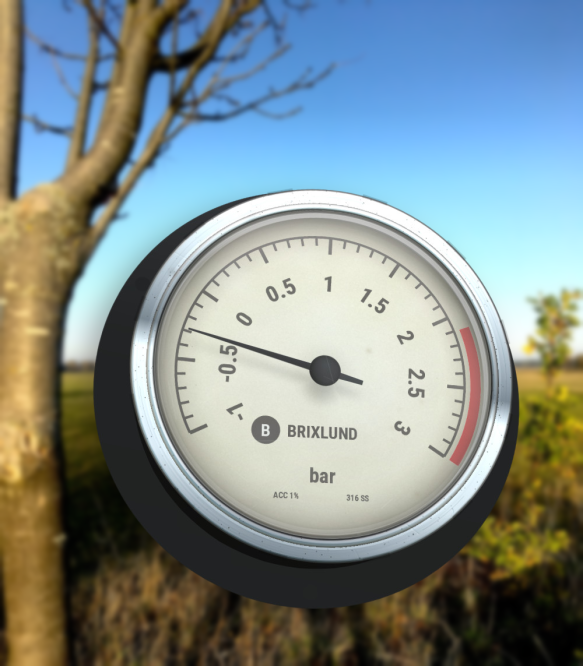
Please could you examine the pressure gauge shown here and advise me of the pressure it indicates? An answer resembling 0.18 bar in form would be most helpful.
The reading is -0.3 bar
